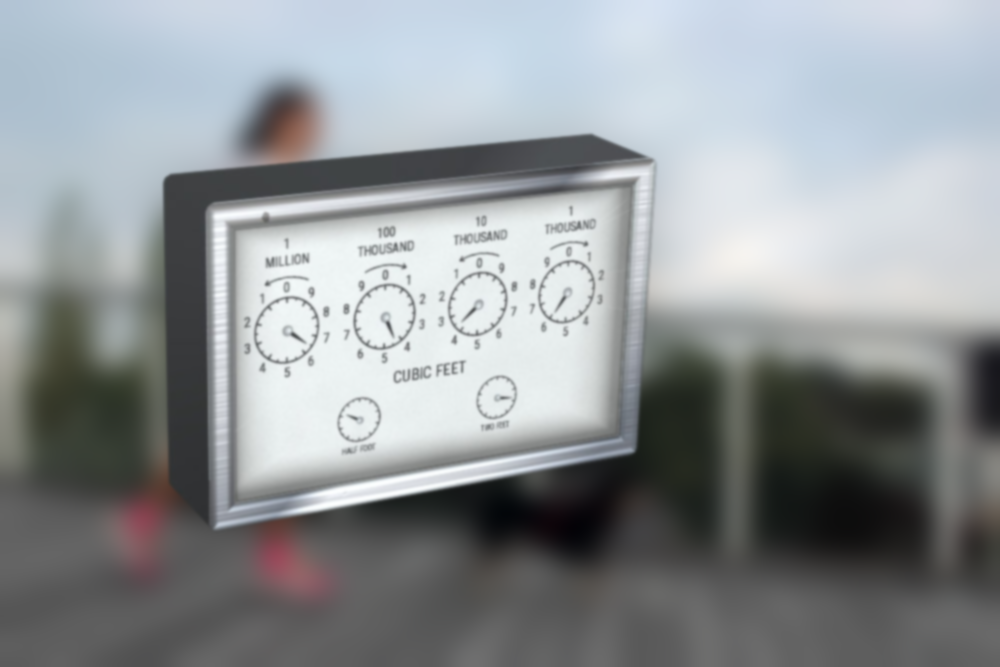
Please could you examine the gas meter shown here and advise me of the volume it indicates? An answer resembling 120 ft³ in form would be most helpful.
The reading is 643600 ft³
